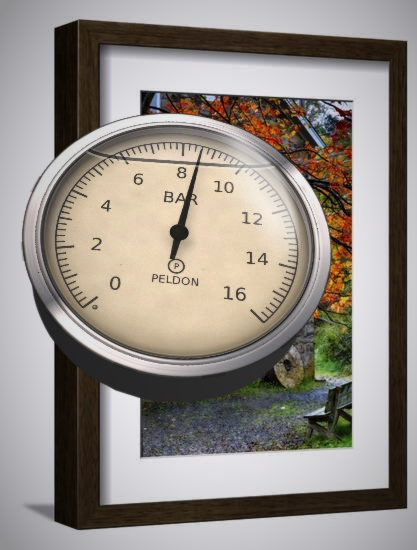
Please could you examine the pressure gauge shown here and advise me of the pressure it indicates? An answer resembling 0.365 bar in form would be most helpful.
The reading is 8.6 bar
